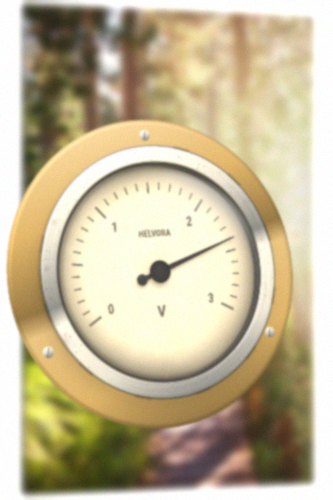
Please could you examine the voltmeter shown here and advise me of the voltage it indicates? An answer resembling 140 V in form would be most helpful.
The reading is 2.4 V
